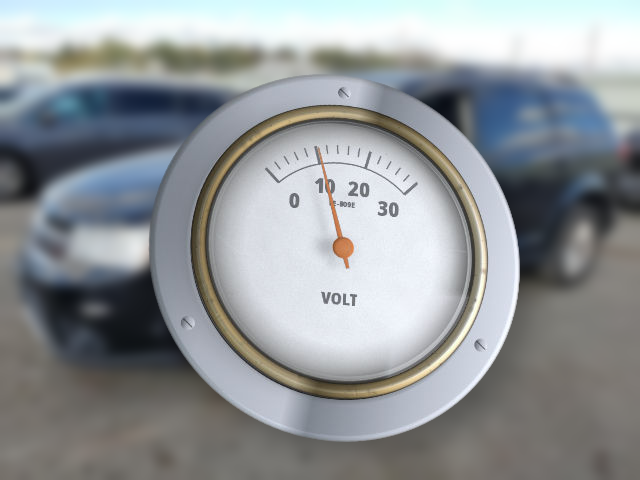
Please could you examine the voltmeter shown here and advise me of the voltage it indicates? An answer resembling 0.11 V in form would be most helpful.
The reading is 10 V
